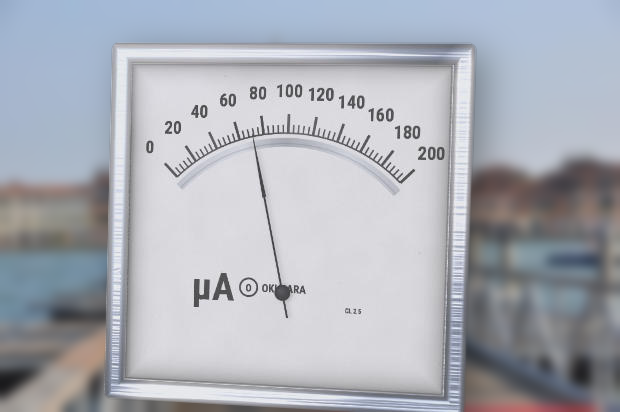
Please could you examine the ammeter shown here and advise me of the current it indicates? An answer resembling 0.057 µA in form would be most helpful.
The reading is 72 µA
